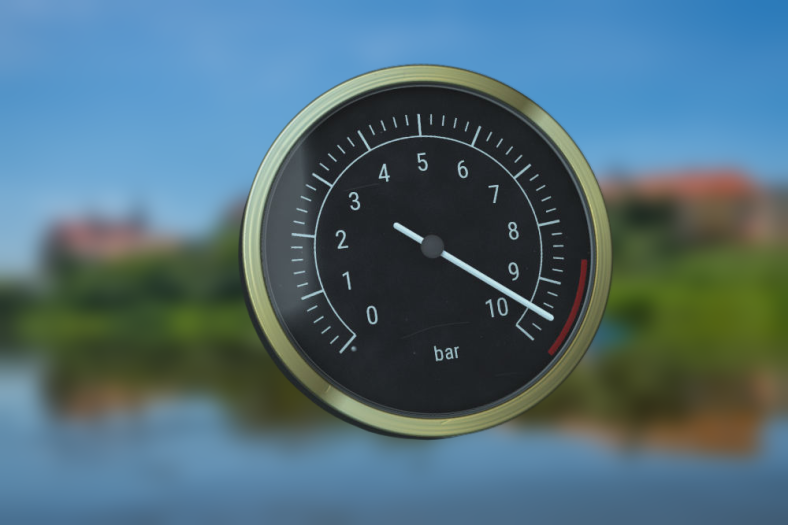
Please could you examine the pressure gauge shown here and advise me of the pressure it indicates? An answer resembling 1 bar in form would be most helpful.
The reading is 9.6 bar
